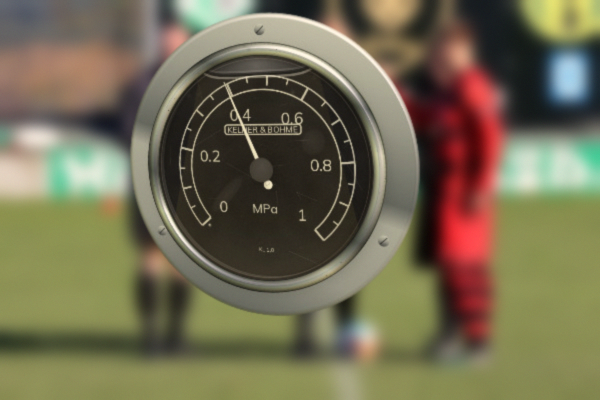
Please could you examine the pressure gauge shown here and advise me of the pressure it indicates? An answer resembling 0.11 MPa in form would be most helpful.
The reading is 0.4 MPa
